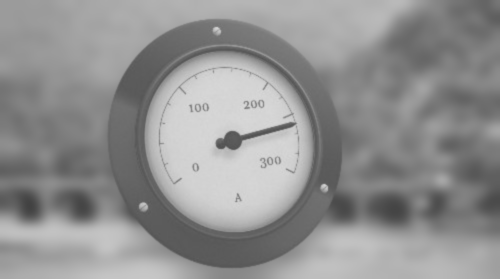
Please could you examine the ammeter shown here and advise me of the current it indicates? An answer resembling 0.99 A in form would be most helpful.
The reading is 250 A
